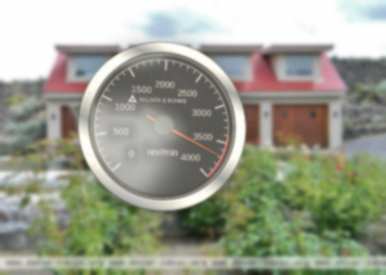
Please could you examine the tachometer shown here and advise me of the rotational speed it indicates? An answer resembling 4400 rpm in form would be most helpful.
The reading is 3700 rpm
